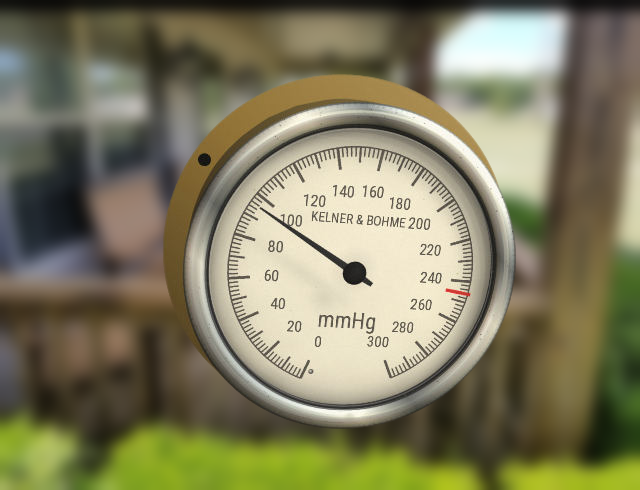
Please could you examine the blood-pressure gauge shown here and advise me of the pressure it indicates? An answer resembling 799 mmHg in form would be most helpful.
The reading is 96 mmHg
